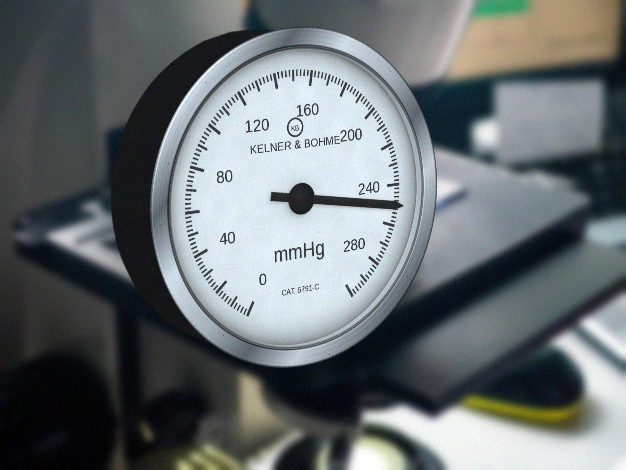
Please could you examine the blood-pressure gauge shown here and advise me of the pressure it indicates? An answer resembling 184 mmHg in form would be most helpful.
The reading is 250 mmHg
